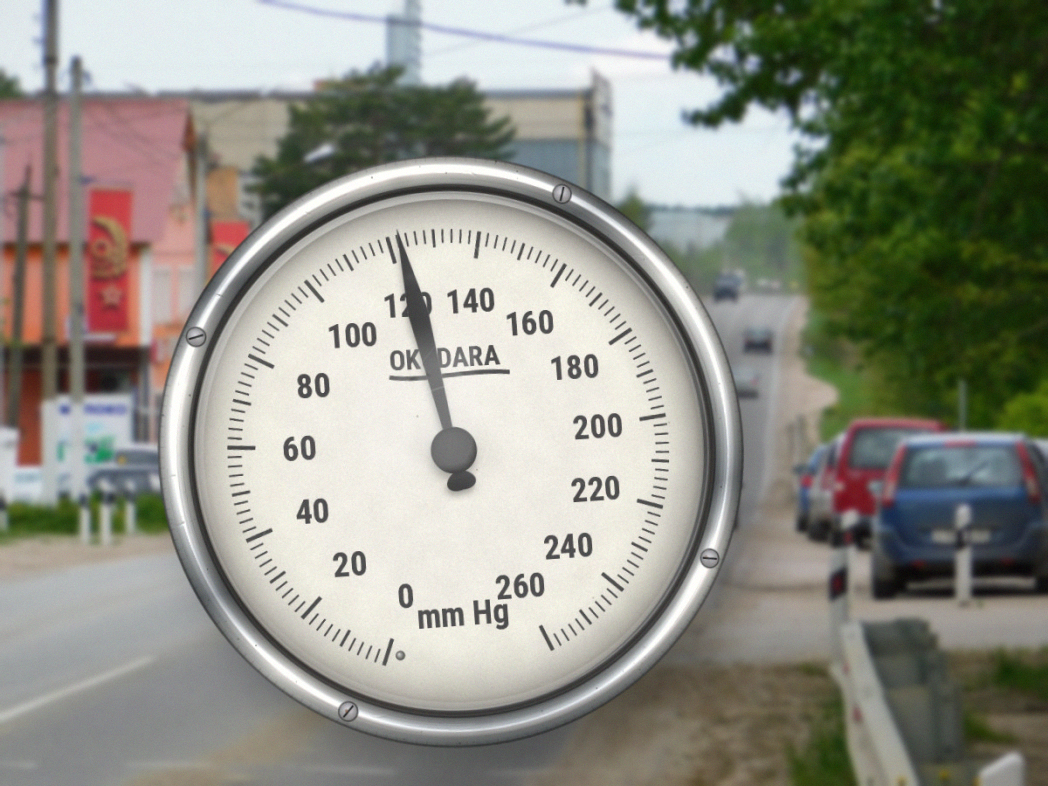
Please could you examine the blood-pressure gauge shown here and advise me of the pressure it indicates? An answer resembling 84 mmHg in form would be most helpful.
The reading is 122 mmHg
